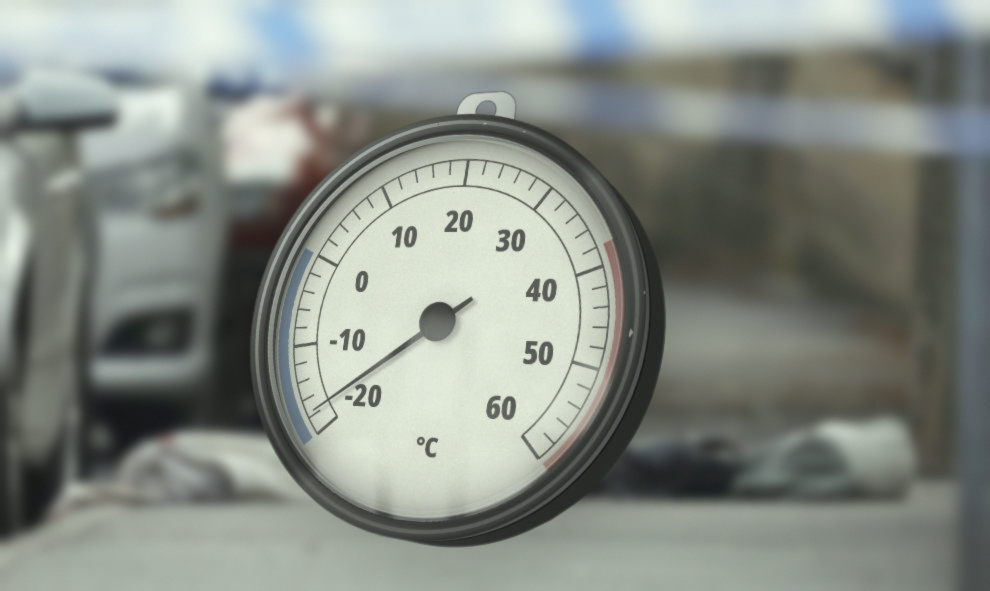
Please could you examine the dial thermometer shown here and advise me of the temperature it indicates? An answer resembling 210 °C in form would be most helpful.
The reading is -18 °C
